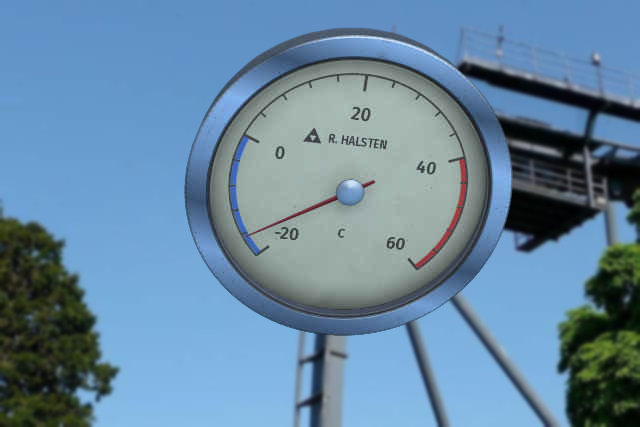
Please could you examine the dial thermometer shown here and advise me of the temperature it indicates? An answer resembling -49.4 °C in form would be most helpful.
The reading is -16 °C
